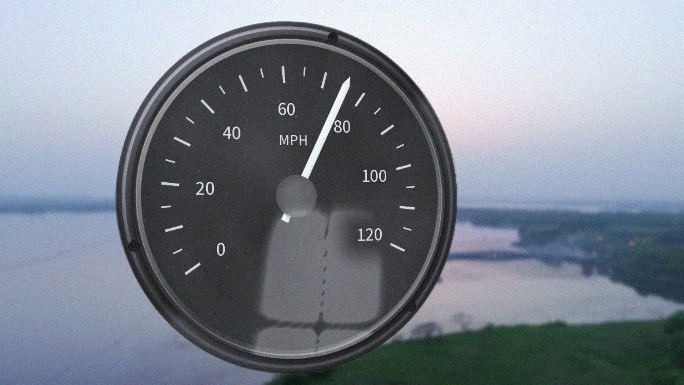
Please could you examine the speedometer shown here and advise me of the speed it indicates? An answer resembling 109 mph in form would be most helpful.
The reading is 75 mph
